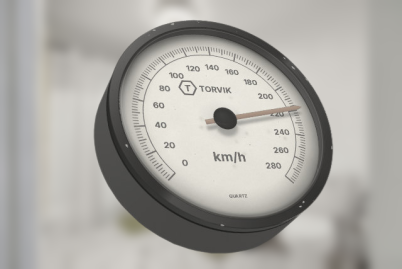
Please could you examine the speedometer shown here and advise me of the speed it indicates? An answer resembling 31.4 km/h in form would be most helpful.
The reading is 220 km/h
